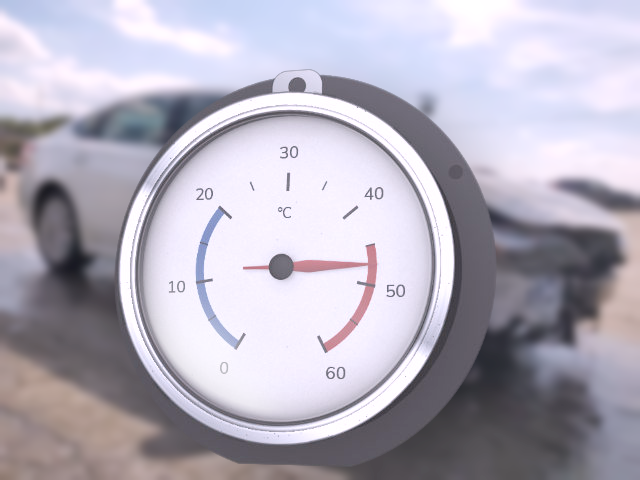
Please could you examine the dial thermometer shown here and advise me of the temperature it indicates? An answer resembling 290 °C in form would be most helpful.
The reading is 47.5 °C
